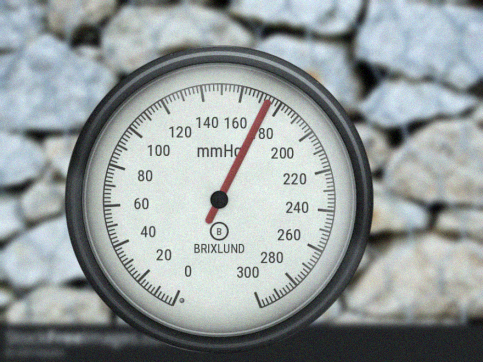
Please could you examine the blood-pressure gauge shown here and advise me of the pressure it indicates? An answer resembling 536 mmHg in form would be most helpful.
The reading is 174 mmHg
